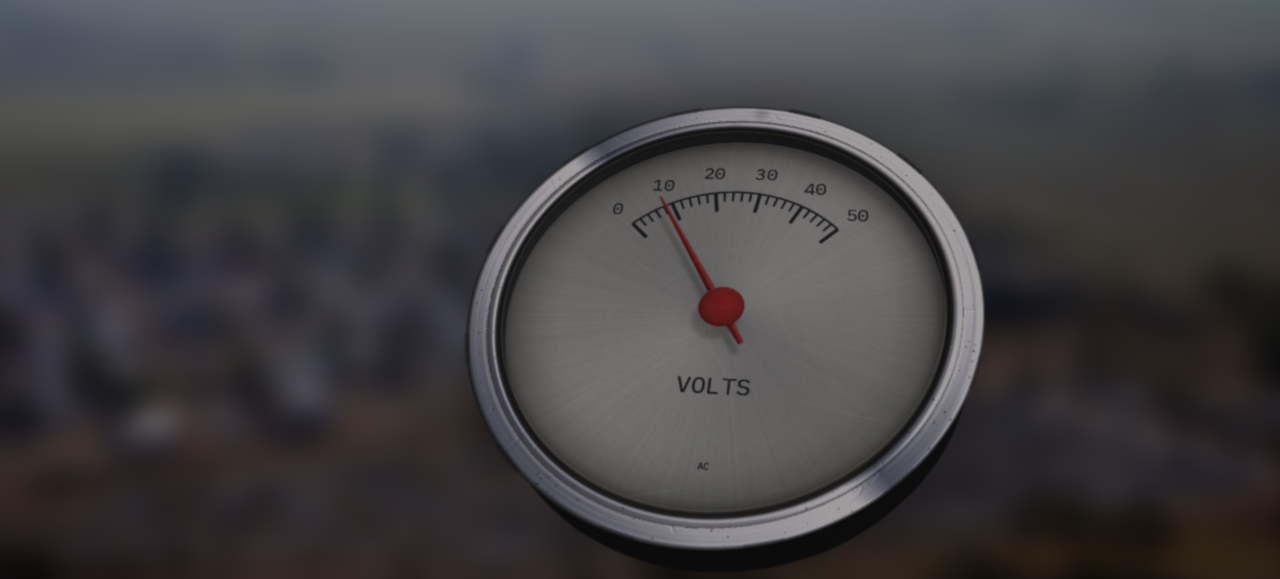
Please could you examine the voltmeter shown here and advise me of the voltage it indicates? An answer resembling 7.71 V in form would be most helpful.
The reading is 8 V
